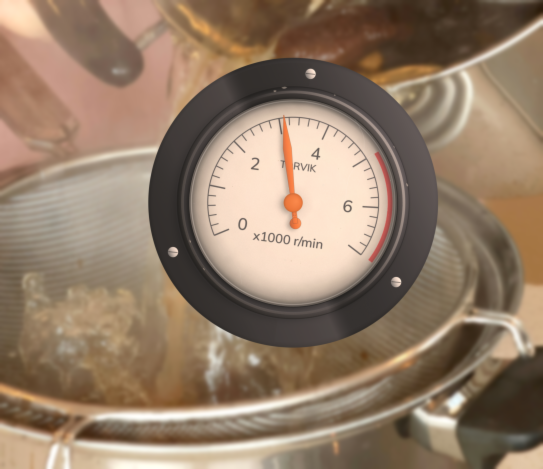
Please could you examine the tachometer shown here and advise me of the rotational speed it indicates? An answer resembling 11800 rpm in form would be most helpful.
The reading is 3100 rpm
